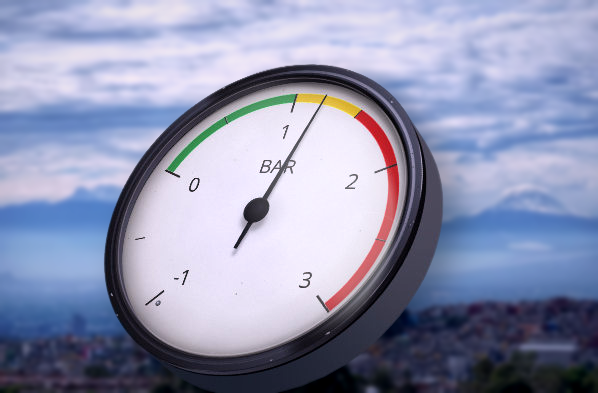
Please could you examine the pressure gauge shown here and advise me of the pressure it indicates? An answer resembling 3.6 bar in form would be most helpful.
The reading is 1.25 bar
